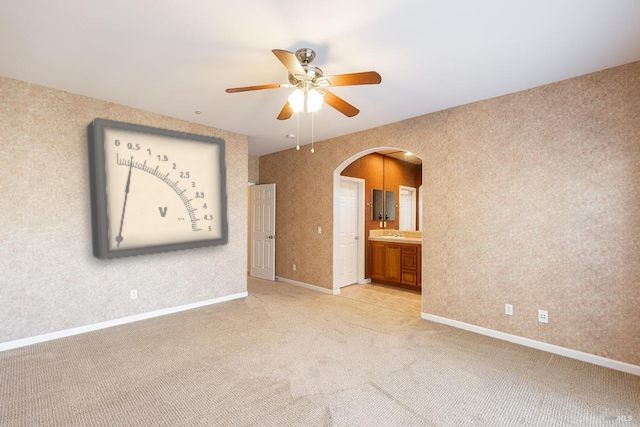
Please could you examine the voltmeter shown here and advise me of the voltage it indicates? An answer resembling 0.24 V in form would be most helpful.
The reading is 0.5 V
